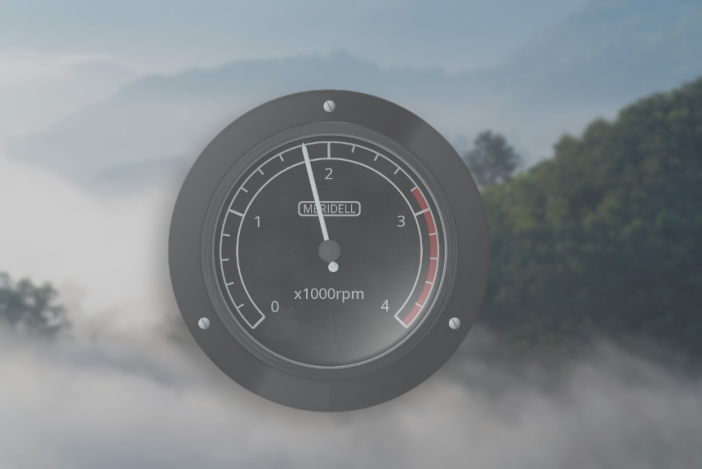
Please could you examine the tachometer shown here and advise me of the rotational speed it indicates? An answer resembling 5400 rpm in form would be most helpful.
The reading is 1800 rpm
